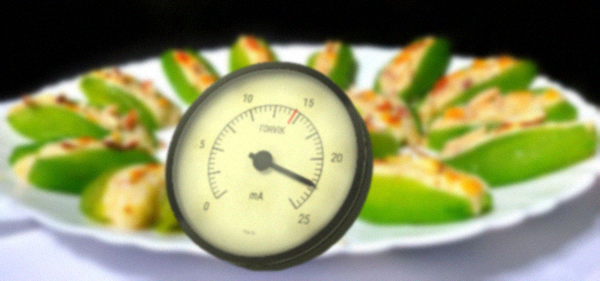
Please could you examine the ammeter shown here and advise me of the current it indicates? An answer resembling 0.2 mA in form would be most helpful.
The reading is 22.5 mA
